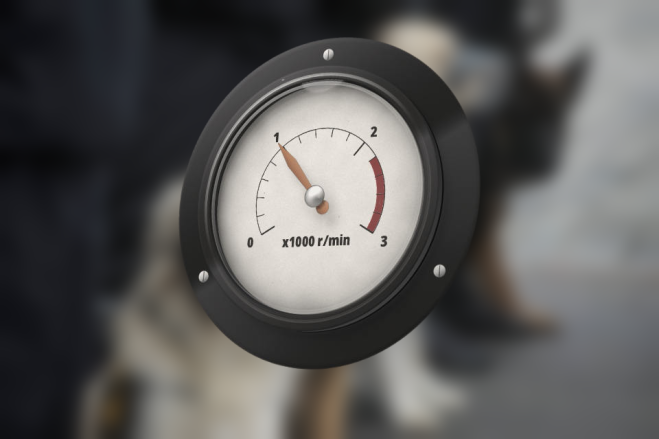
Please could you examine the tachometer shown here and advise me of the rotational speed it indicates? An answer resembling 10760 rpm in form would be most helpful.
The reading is 1000 rpm
